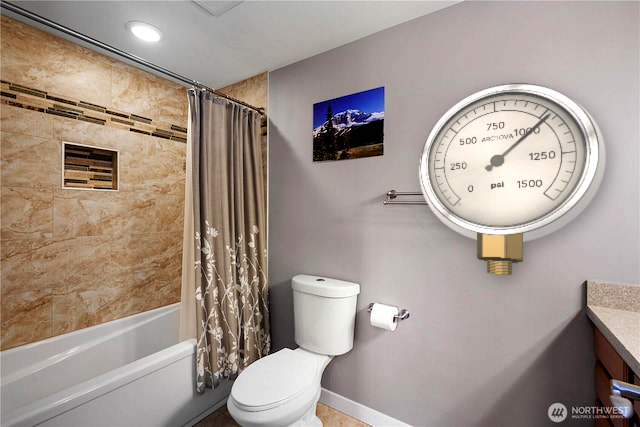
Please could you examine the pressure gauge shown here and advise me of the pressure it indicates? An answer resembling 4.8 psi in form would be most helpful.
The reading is 1025 psi
